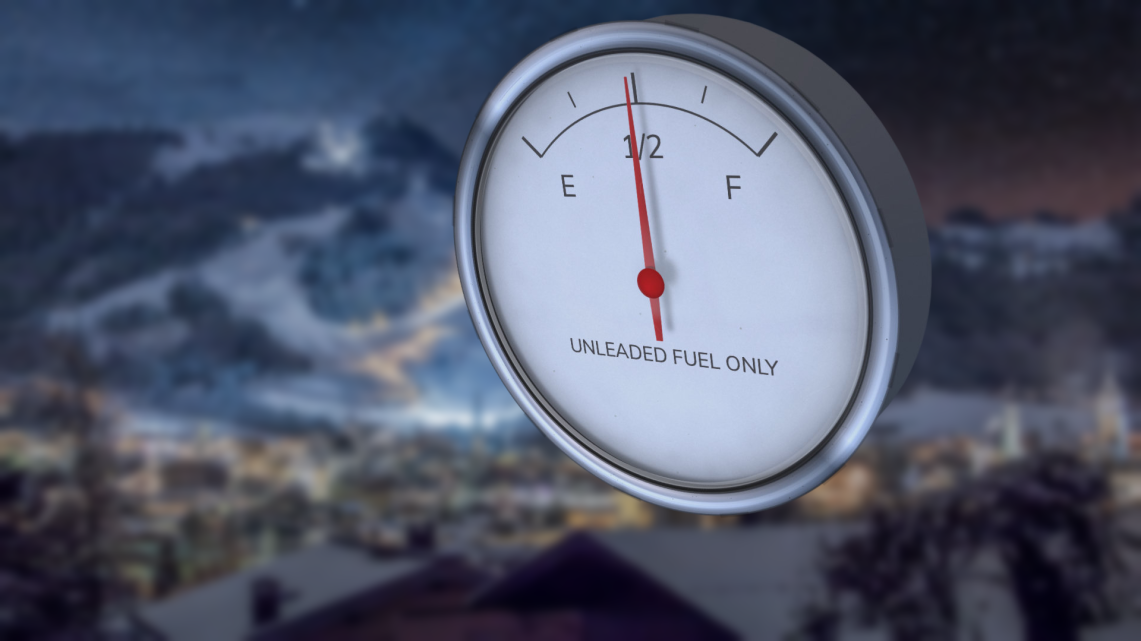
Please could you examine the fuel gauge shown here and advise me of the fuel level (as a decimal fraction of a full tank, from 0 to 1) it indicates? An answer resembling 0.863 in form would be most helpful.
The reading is 0.5
